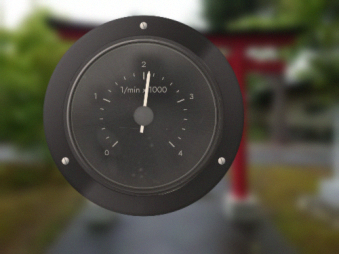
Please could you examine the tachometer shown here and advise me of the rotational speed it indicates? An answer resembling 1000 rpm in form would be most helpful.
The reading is 2100 rpm
